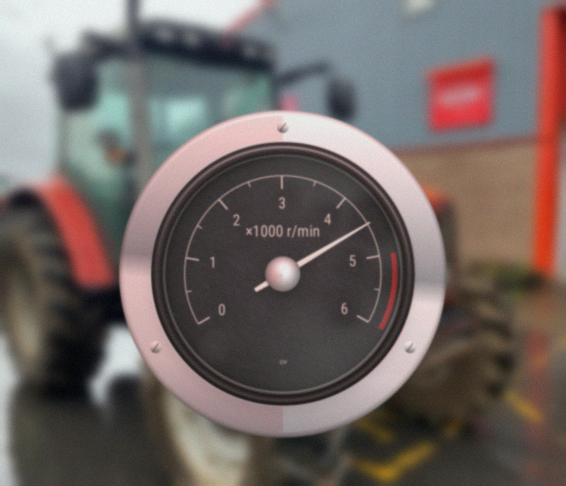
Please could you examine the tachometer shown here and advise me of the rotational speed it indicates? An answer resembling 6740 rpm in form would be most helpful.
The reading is 4500 rpm
